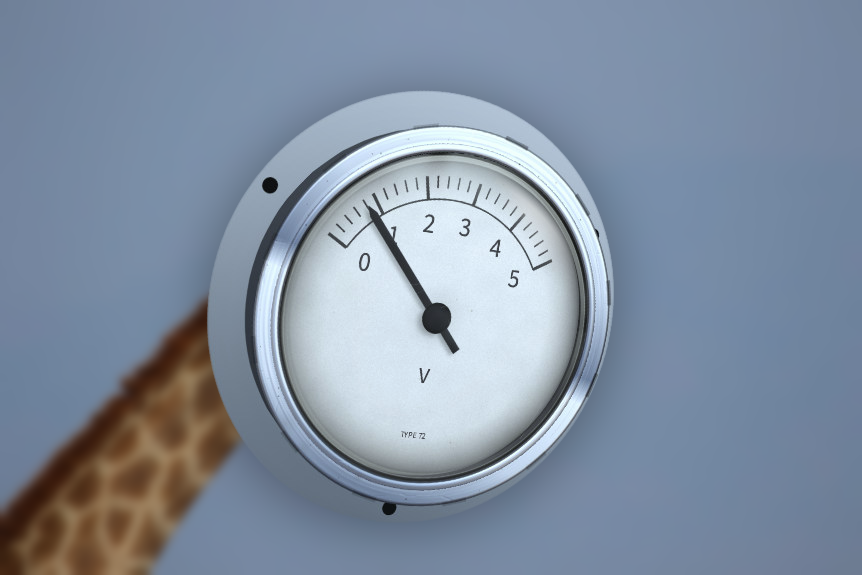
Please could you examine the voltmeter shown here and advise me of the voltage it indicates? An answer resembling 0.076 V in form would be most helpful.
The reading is 0.8 V
